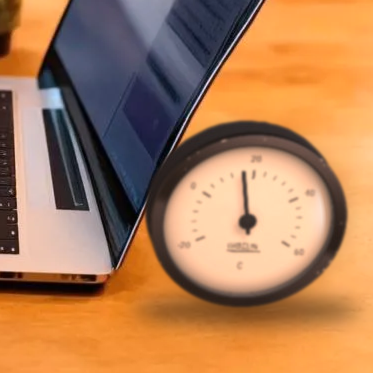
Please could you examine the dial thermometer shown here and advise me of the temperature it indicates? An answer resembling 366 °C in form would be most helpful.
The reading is 16 °C
